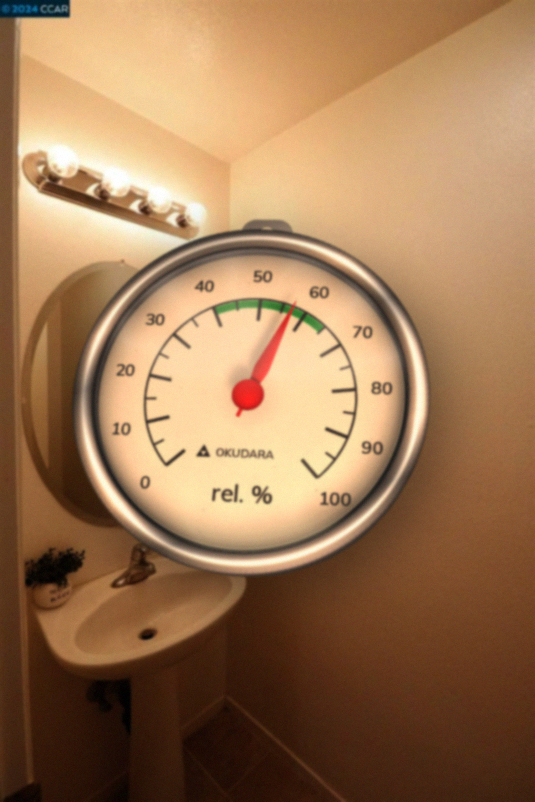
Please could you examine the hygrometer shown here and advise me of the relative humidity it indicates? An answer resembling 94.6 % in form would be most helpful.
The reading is 57.5 %
